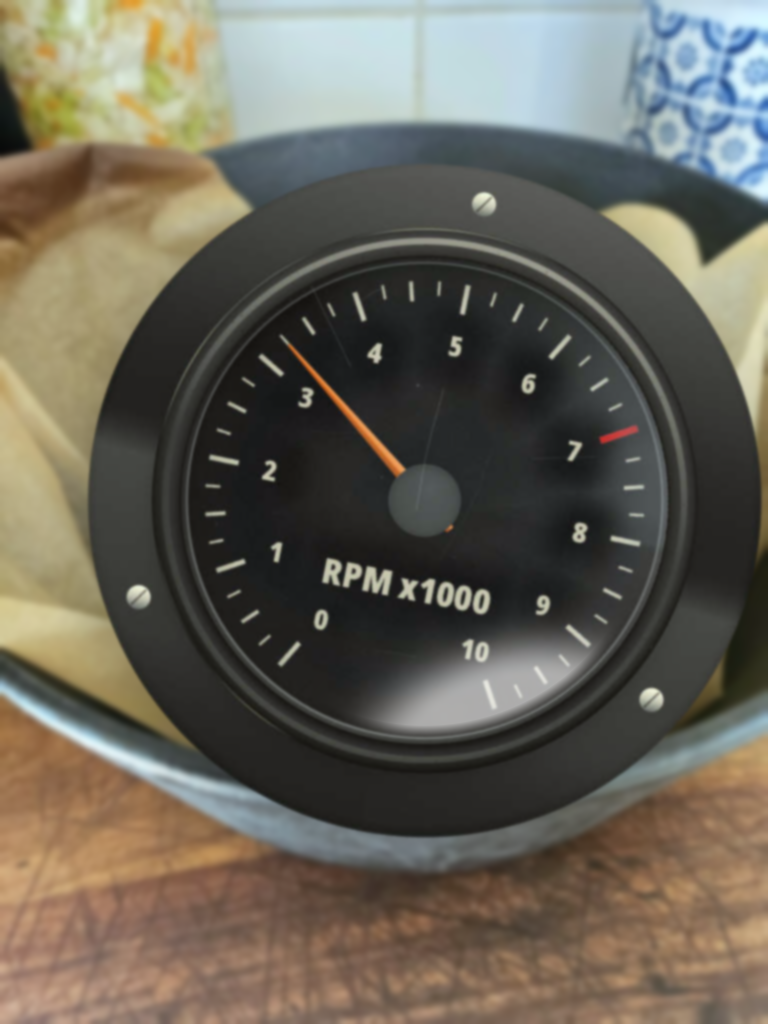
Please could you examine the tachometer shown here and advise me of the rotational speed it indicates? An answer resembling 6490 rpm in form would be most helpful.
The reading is 3250 rpm
